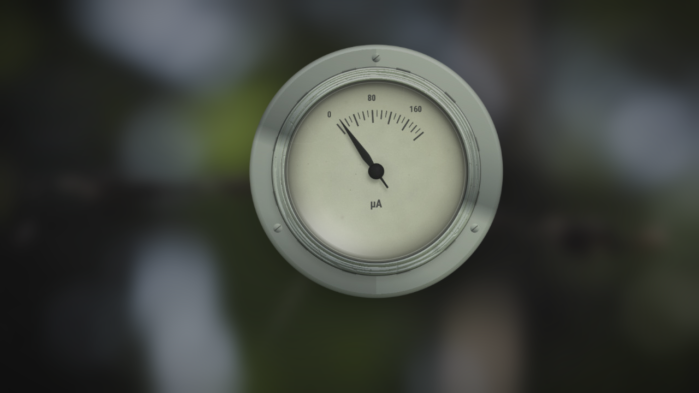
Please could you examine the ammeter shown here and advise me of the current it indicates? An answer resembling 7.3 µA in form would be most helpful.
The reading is 10 µA
